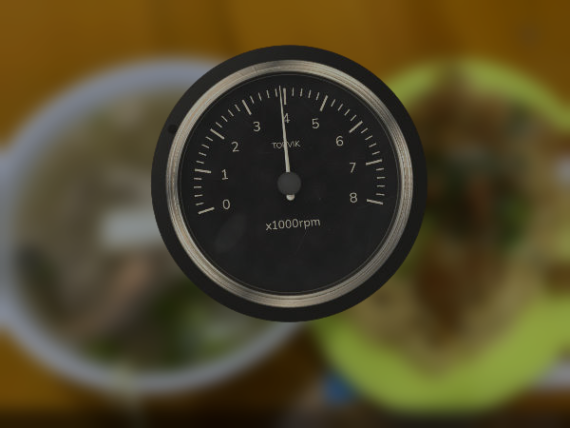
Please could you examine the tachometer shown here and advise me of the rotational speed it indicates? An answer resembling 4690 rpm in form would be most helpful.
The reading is 3900 rpm
